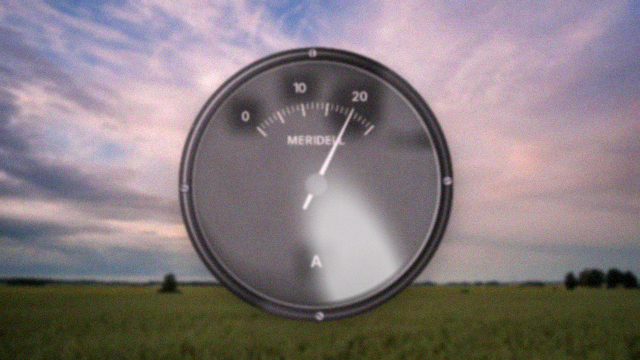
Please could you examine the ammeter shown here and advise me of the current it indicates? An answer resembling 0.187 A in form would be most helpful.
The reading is 20 A
